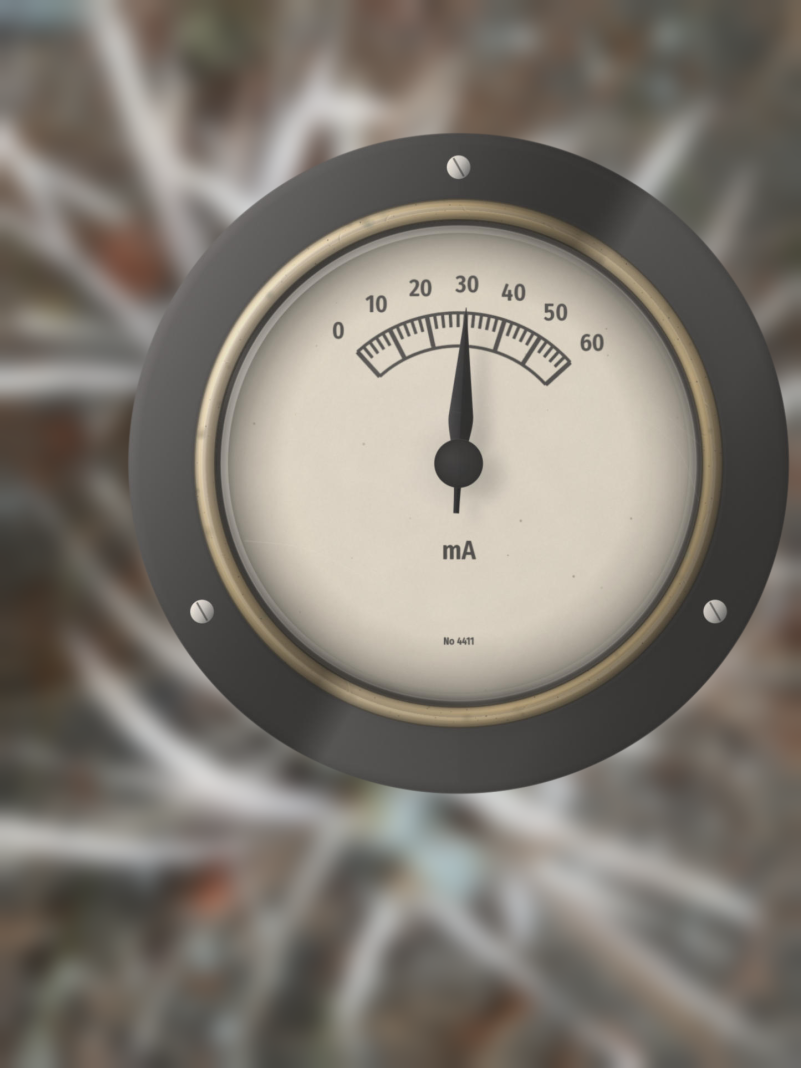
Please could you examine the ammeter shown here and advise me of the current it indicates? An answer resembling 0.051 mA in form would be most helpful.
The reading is 30 mA
